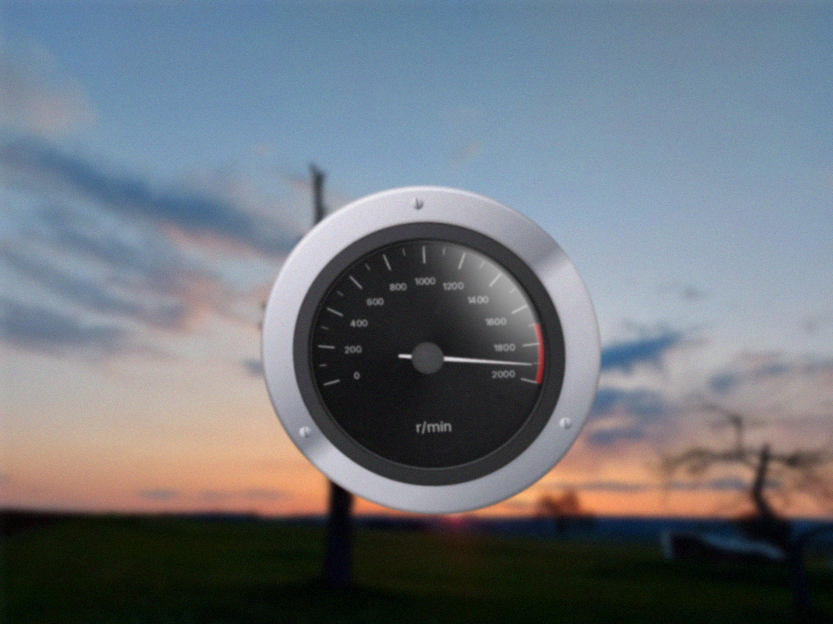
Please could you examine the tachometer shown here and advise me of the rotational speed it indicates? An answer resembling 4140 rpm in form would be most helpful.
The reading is 1900 rpm
